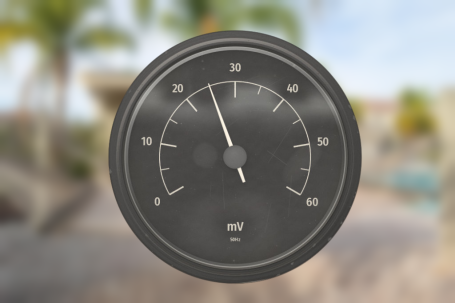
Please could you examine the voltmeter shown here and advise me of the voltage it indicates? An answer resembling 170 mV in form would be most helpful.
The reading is 25 mV
